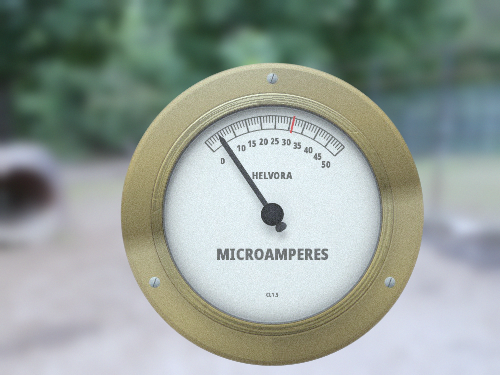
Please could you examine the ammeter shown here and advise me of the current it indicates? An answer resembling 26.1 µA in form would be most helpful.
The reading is 5 µA
